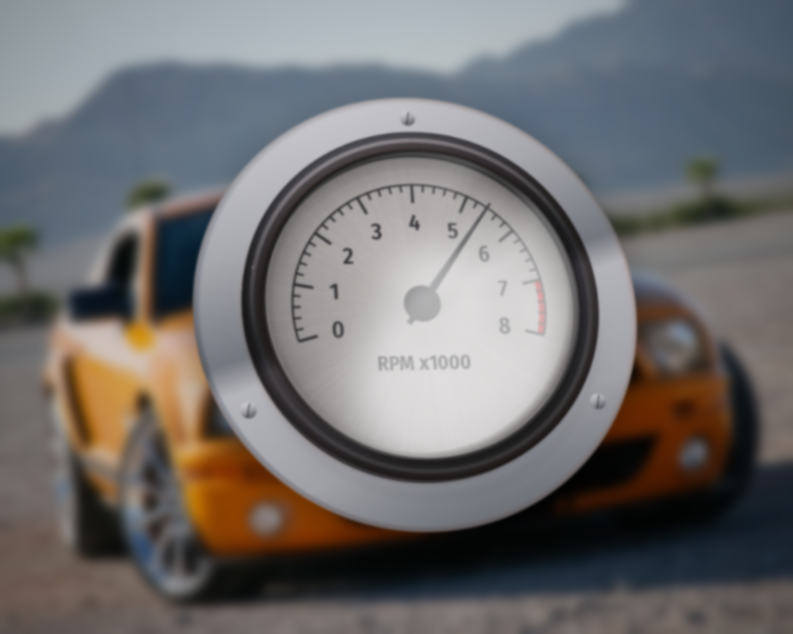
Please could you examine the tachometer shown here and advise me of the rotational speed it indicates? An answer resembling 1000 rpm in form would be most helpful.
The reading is 5400 rpm
